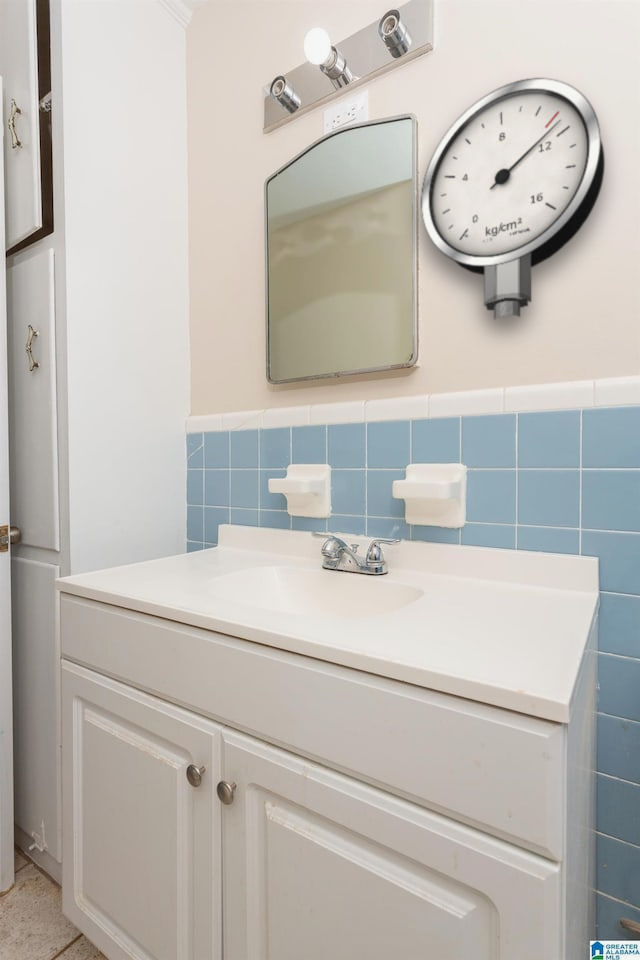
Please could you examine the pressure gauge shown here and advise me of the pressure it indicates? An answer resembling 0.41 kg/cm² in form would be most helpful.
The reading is 11.5 kg/cm²
